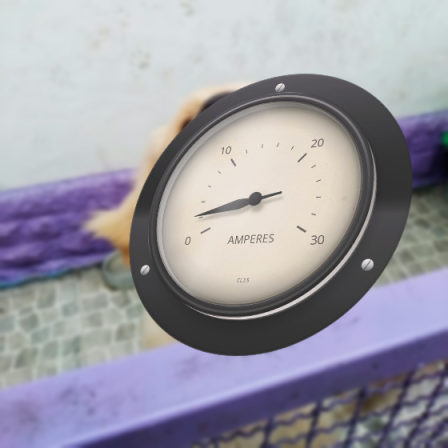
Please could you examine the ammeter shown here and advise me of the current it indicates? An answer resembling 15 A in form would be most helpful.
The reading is 2 A
